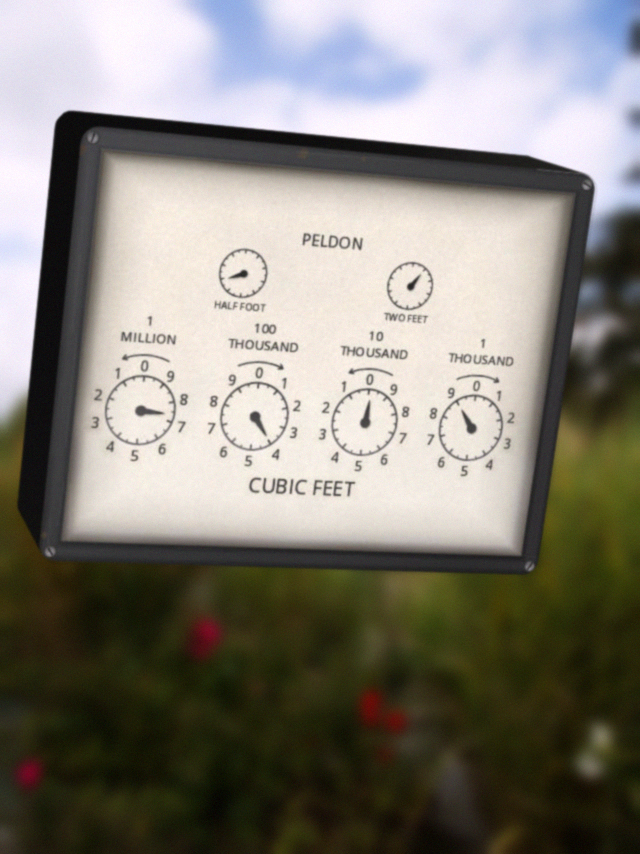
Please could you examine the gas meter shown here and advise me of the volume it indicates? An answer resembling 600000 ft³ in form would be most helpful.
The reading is 739900 ft³
